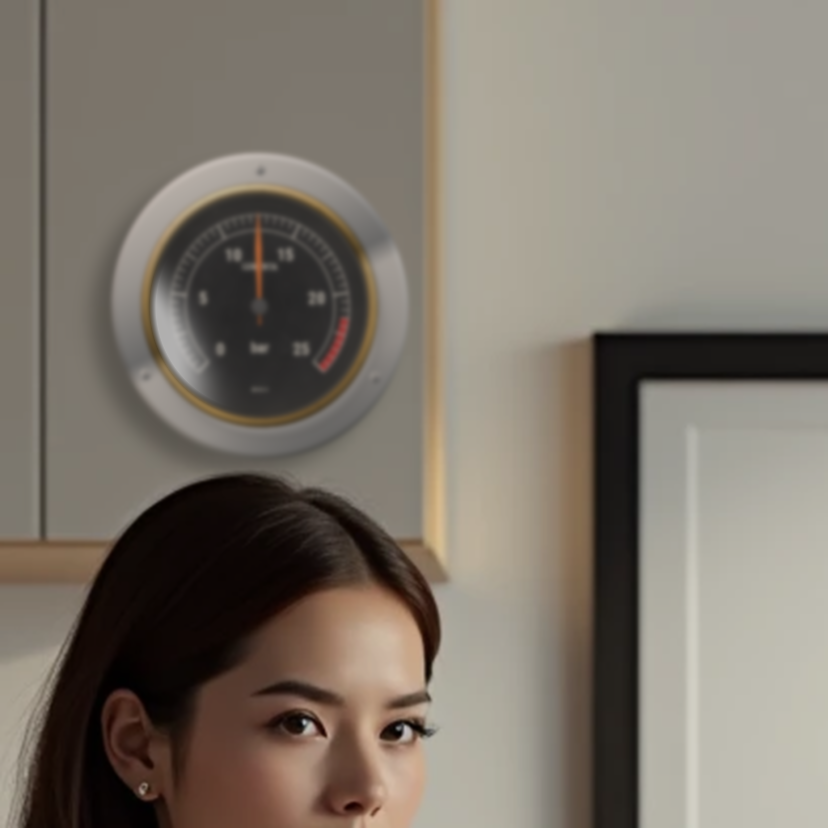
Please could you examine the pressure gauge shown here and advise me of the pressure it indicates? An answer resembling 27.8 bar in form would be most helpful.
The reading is 12.5 bar
